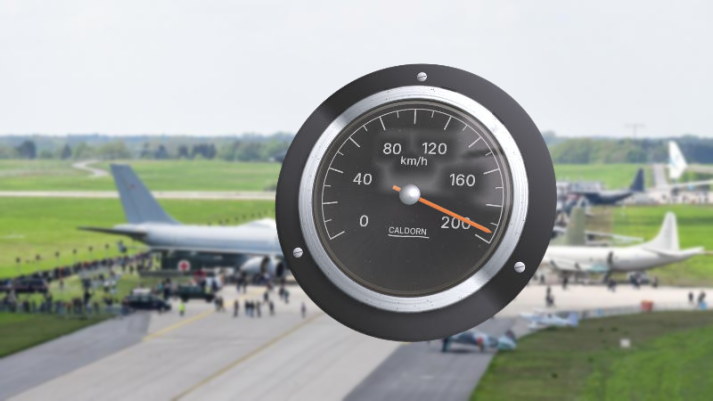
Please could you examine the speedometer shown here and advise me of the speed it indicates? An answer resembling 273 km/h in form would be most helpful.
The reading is 195 km/h
